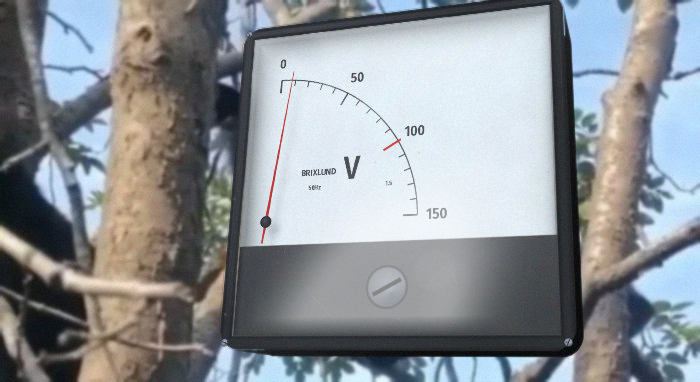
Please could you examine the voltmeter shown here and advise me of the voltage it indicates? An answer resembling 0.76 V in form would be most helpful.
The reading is 10 V
